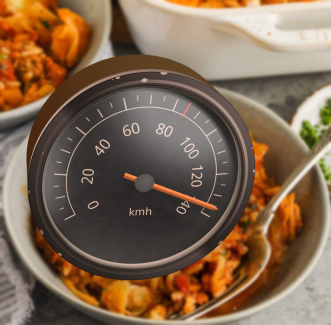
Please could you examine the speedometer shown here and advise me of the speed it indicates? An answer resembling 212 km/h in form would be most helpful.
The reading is 135 km/h
